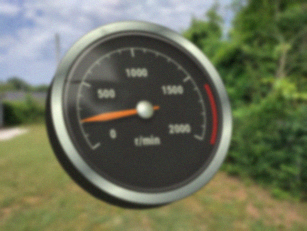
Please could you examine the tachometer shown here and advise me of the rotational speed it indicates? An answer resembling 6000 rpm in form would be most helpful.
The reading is 200 rpm
